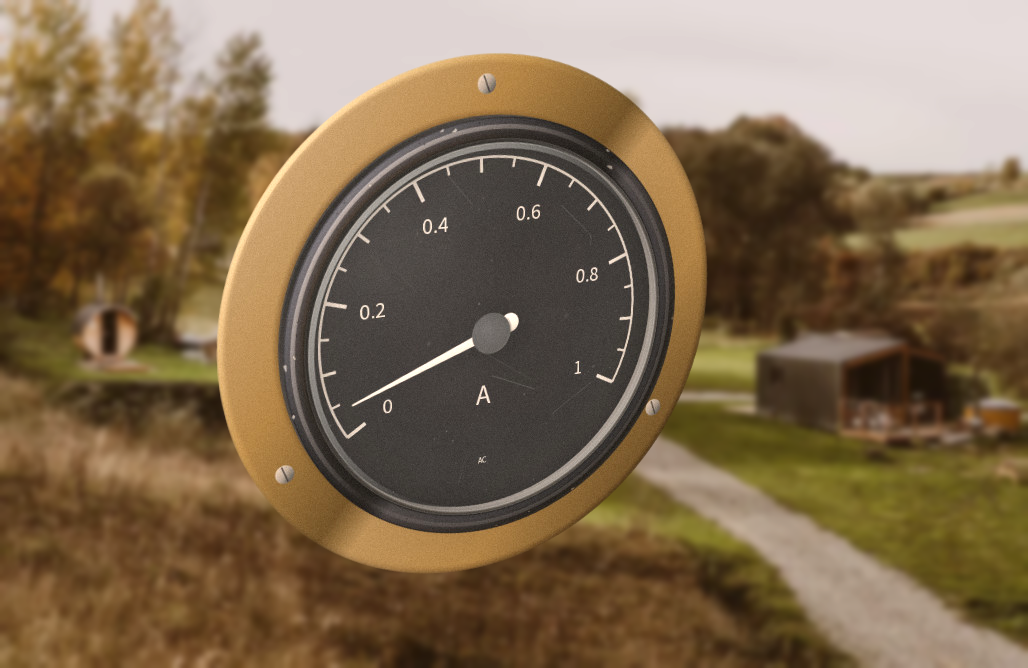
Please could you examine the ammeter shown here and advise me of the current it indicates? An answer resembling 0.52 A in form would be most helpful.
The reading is 0.05 A
